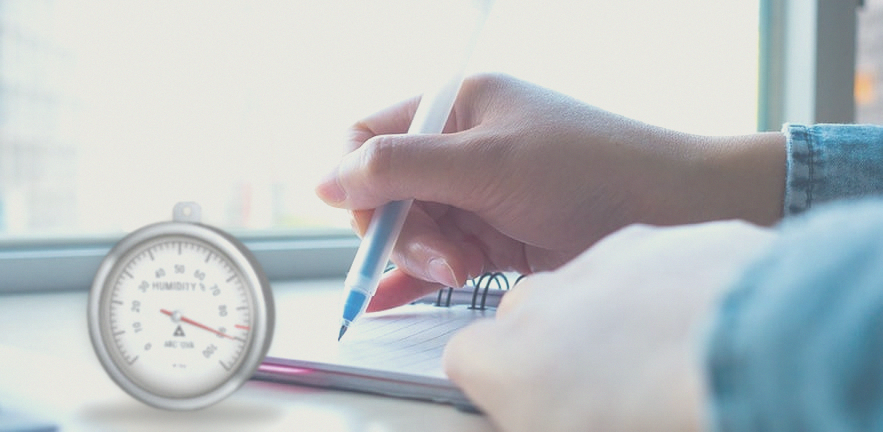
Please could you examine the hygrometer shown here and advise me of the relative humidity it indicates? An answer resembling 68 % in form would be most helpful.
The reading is 90 %
